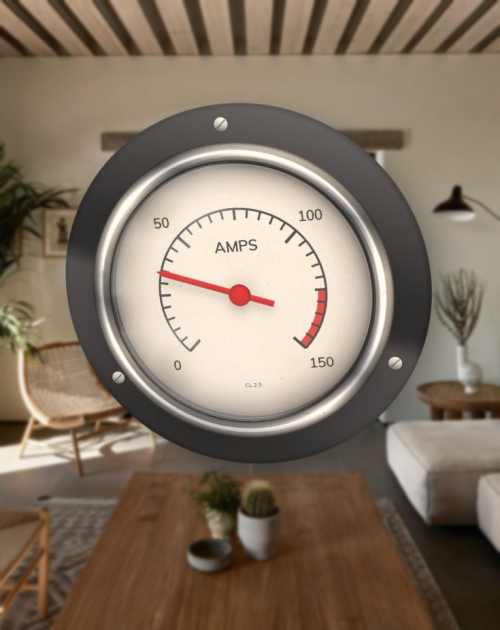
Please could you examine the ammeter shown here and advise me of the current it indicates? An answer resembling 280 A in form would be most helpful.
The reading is 35 A
